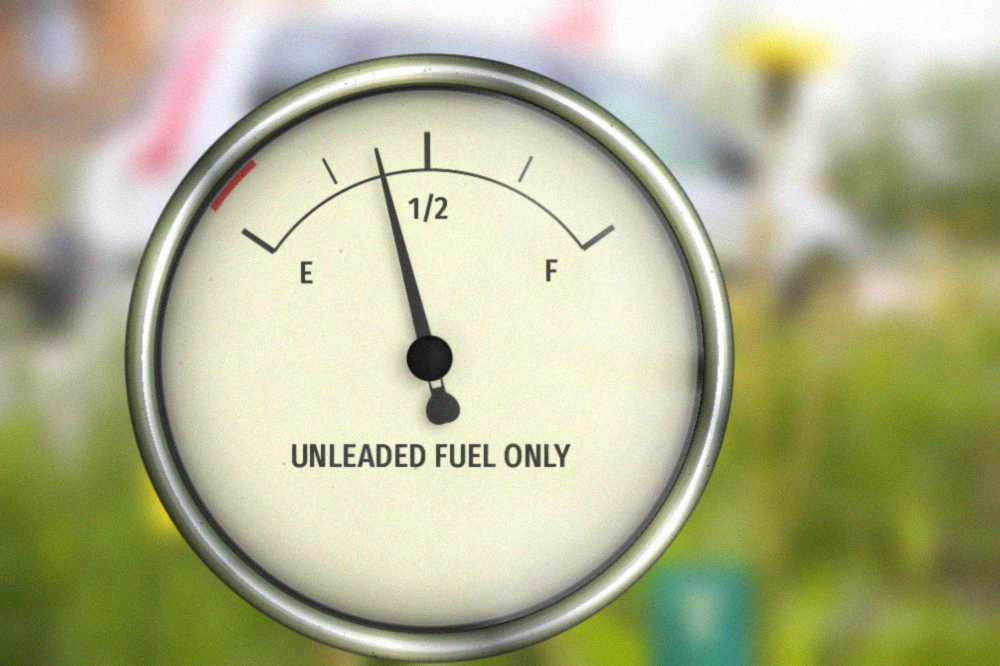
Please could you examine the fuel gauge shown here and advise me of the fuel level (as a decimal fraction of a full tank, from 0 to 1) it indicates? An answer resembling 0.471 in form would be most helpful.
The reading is 0.375
